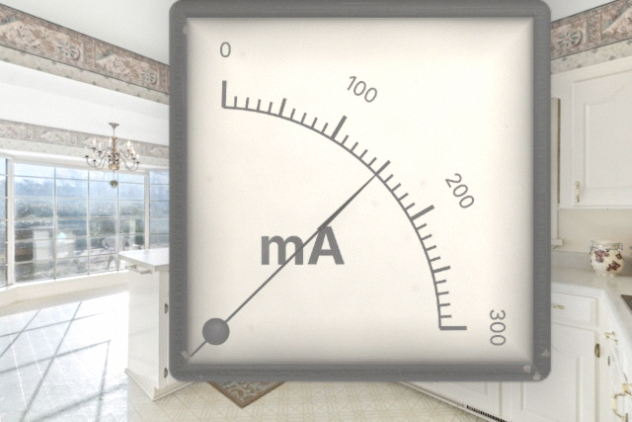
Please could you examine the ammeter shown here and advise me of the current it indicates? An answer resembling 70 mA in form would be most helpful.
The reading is 150 mA
